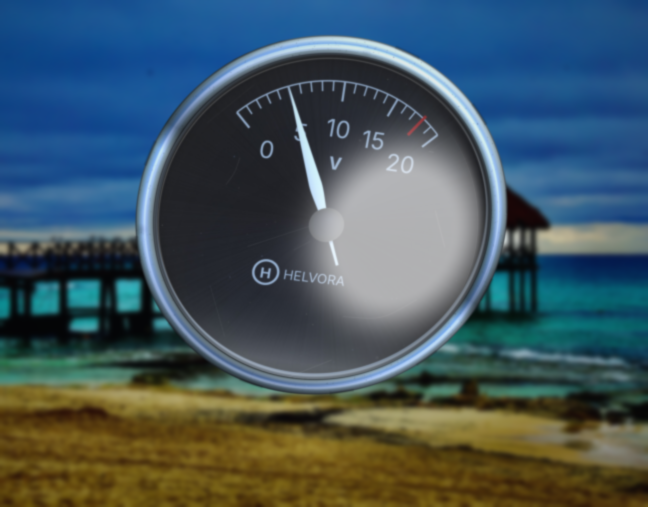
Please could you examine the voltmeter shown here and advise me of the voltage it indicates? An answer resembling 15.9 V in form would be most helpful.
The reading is 5 V
